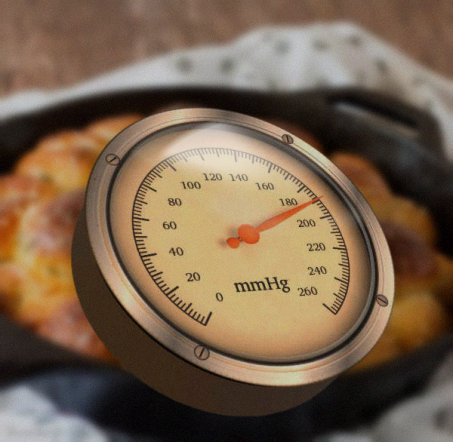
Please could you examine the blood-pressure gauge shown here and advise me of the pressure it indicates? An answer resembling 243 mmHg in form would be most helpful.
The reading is 190 mmHg
